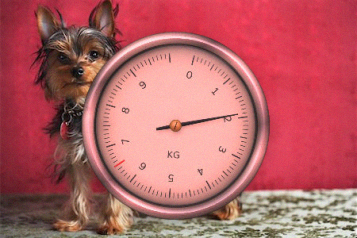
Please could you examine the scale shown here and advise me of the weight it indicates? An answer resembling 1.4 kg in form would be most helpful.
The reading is 1.9 kg
